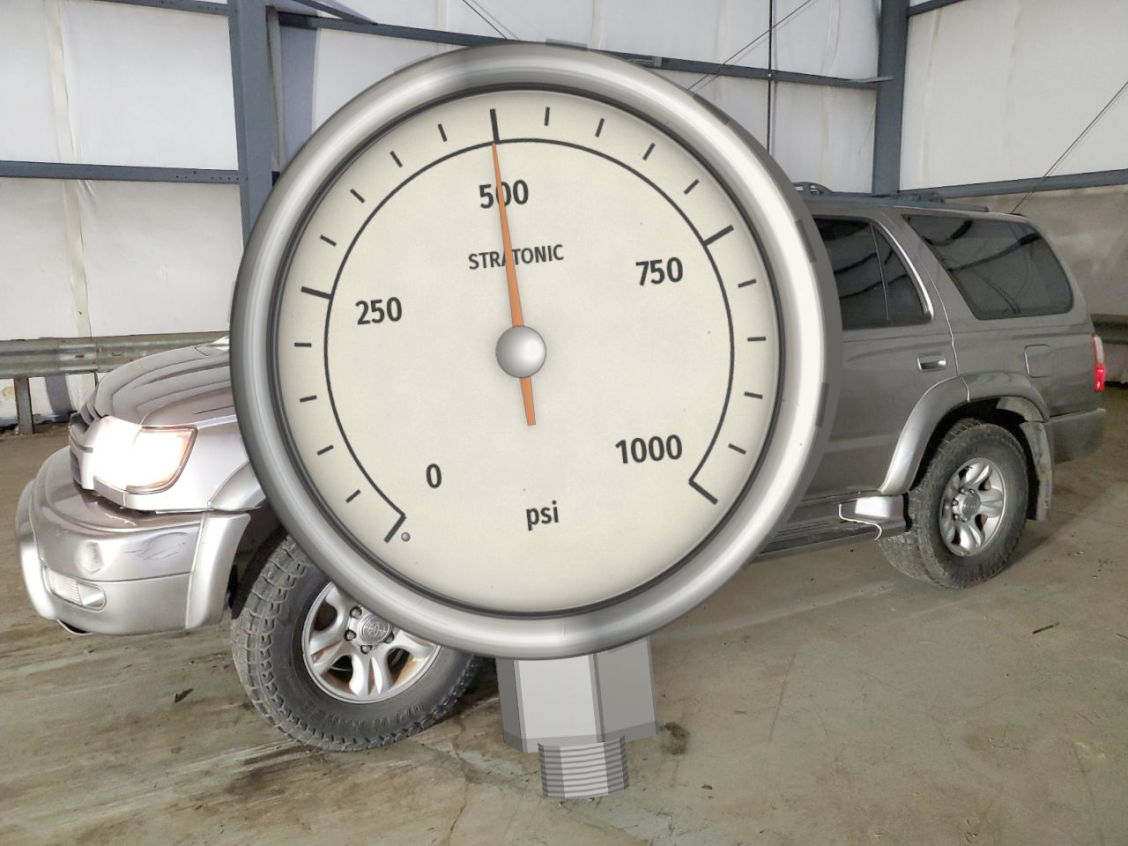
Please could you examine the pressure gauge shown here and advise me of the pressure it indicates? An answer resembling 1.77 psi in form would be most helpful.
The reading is 500 psi
